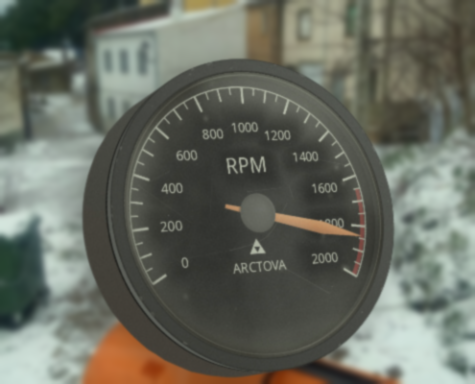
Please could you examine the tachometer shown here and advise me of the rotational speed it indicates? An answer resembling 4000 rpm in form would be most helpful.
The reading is 1850 rpm
